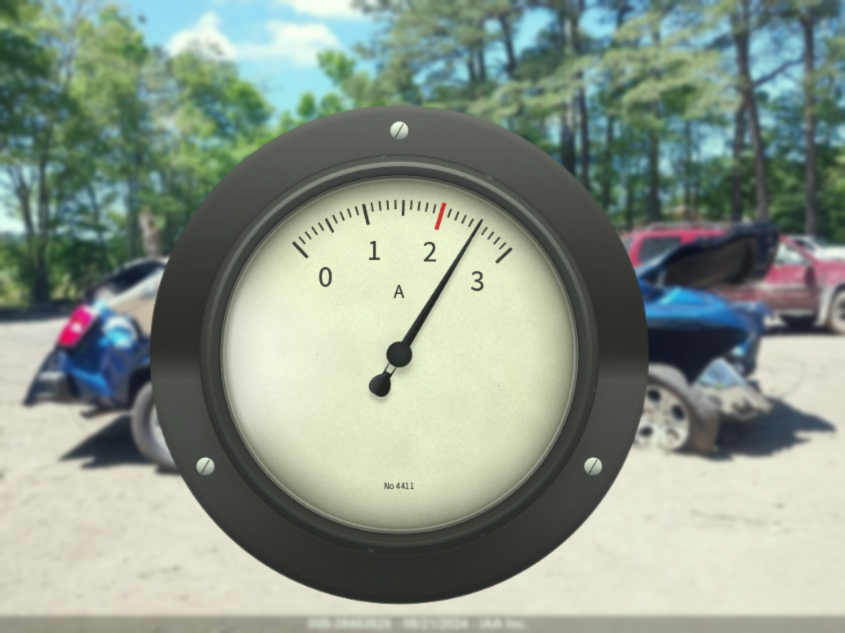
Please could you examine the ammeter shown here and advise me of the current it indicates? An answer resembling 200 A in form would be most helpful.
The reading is 2.5 A
